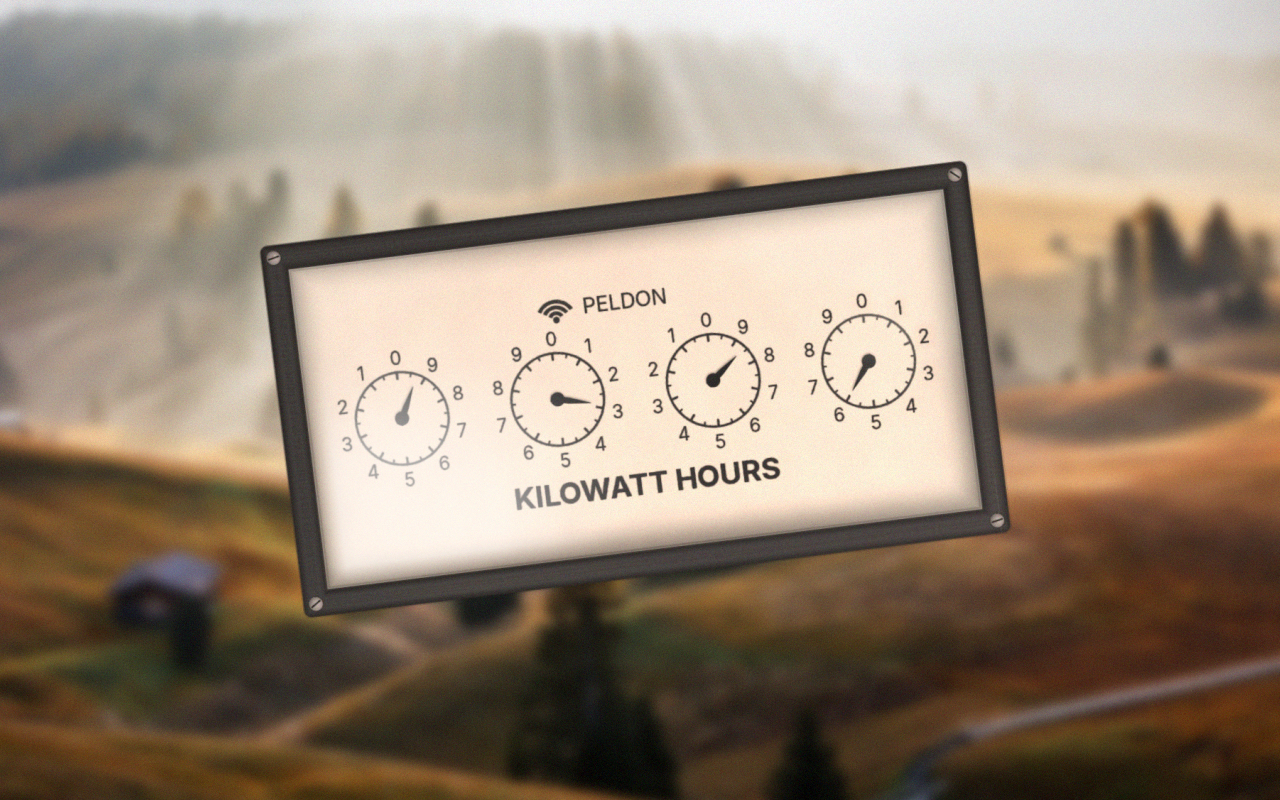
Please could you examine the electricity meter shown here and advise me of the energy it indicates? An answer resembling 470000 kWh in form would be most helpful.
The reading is 9286 kWh
